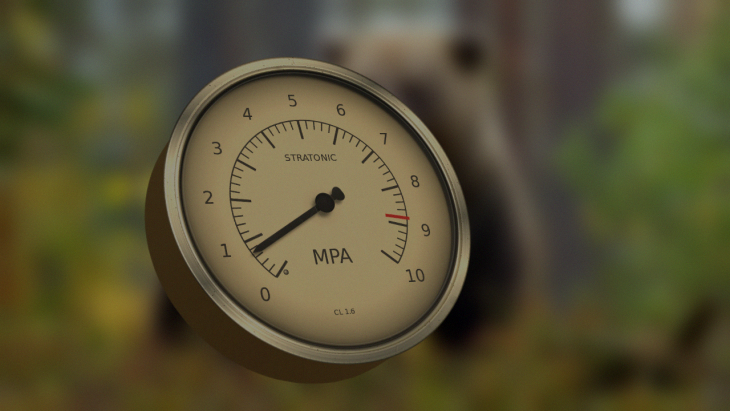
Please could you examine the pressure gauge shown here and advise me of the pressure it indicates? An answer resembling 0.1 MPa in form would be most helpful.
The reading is 0.7 MPa
